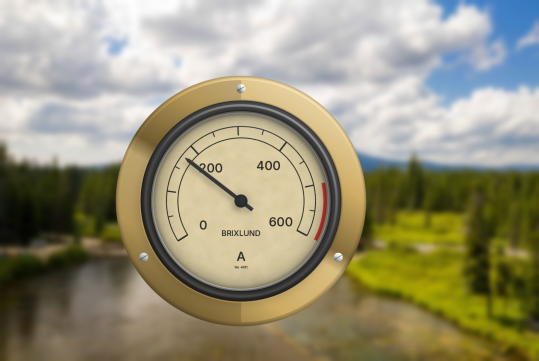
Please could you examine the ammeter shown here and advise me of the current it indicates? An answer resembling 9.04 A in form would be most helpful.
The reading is 175 A
